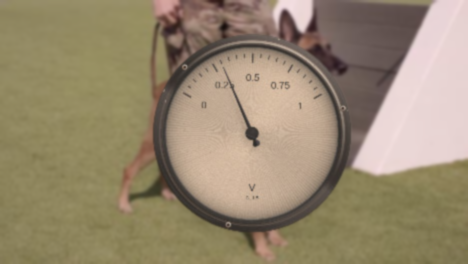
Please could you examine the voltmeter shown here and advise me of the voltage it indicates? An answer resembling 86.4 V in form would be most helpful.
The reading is 0.3 V
